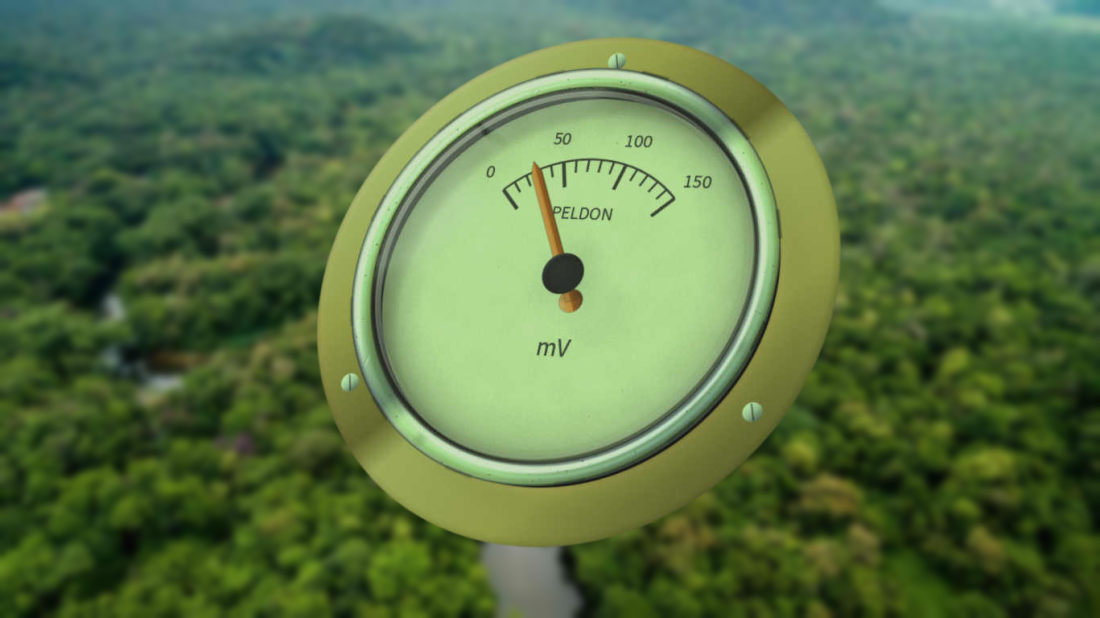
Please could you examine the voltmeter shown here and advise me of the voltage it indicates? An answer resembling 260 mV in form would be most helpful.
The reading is 30 mV
